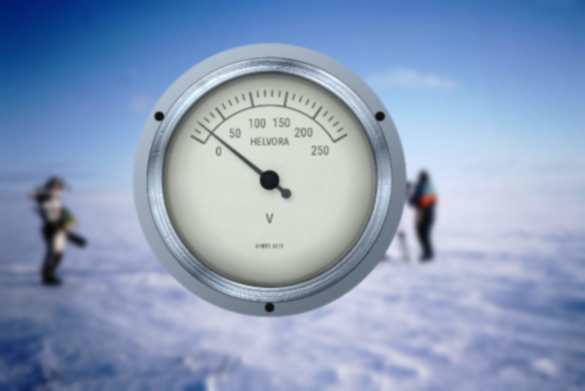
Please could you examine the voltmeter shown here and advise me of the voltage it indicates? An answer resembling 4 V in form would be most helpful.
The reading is 20 V
